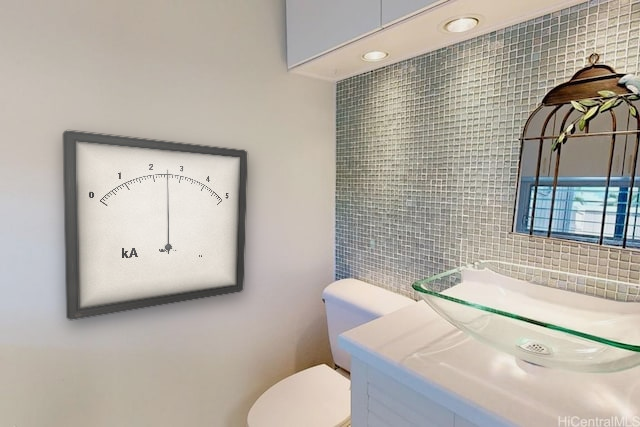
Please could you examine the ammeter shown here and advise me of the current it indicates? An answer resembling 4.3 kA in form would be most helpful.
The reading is 2.5 kA
